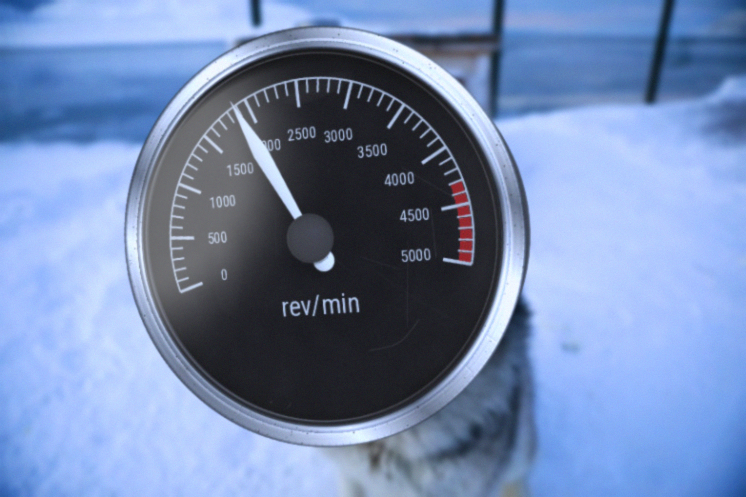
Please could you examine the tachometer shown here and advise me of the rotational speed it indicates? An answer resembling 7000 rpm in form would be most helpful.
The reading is 1900 rpm
